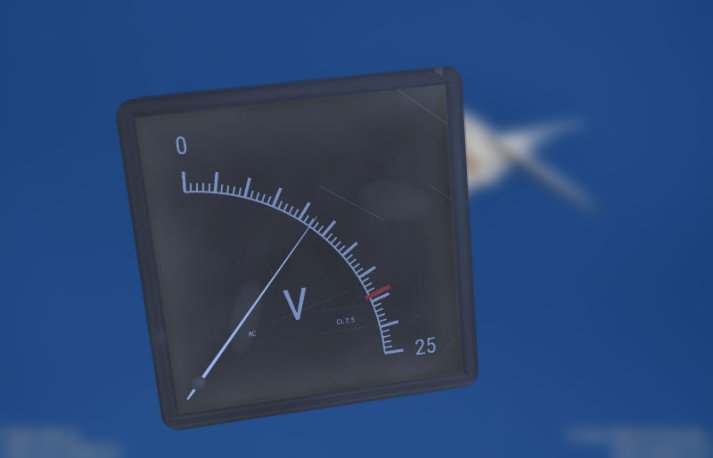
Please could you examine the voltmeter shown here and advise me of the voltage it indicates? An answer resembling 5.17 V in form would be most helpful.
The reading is 11 V
